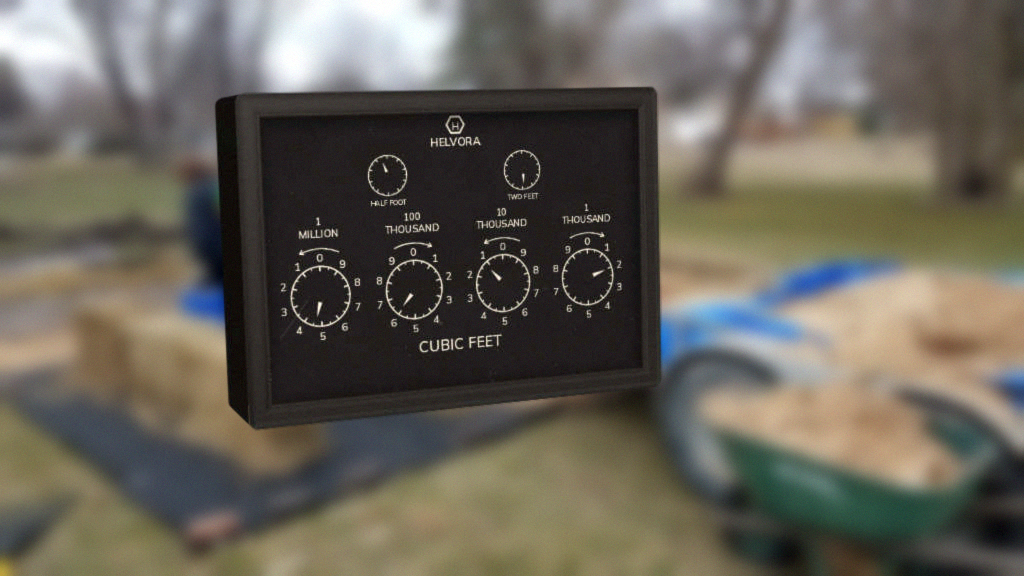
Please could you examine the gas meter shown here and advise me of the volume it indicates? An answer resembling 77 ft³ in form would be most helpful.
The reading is 461200 ft³
